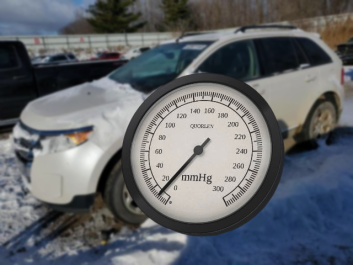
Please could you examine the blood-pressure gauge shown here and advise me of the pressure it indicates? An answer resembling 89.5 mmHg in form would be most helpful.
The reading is 10 mmHg
